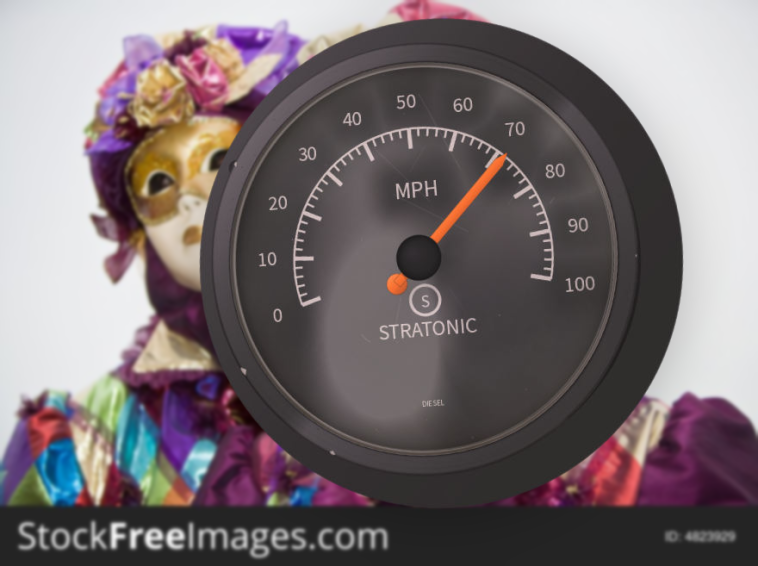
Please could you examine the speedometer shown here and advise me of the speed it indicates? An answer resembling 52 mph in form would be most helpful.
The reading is 72 mph
